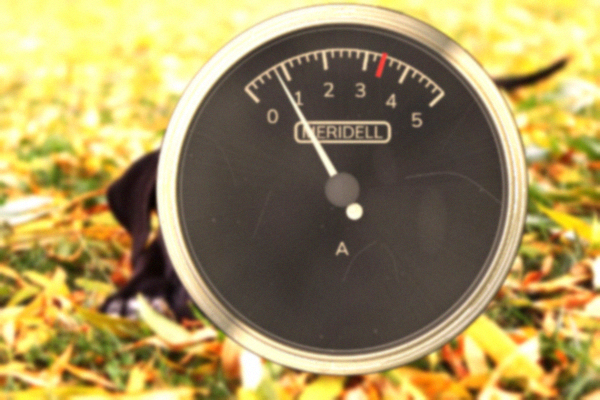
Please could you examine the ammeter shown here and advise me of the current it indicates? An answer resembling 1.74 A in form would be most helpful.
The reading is 0.8 A
